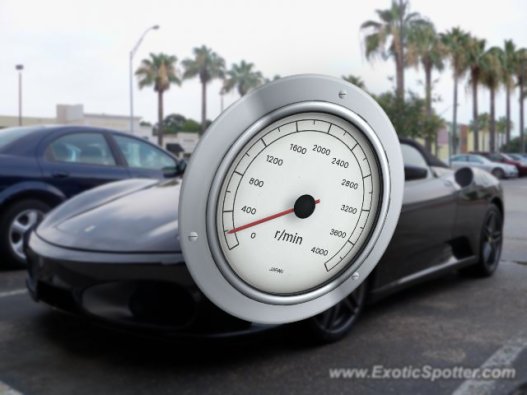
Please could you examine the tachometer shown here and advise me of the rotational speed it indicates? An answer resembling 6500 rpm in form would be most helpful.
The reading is 200 rpm
